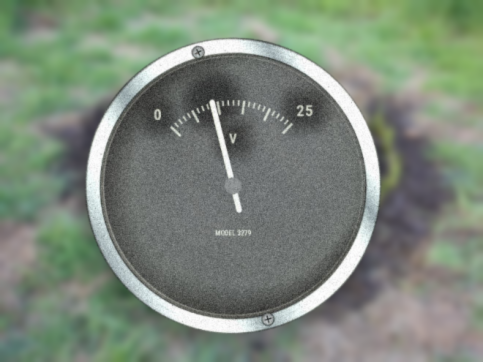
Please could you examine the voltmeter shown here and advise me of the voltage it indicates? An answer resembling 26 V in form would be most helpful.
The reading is 9 V
